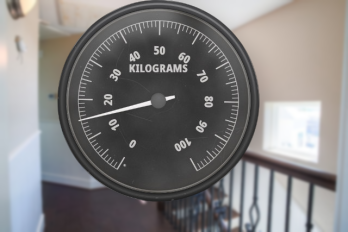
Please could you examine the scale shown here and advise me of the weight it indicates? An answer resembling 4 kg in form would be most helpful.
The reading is 15 kg
